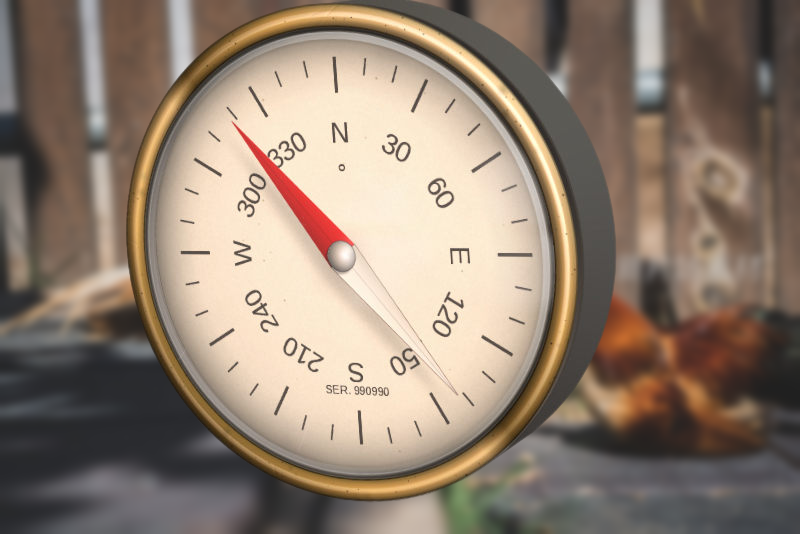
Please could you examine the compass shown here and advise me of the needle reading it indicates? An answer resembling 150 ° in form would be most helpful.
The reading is 320 °
